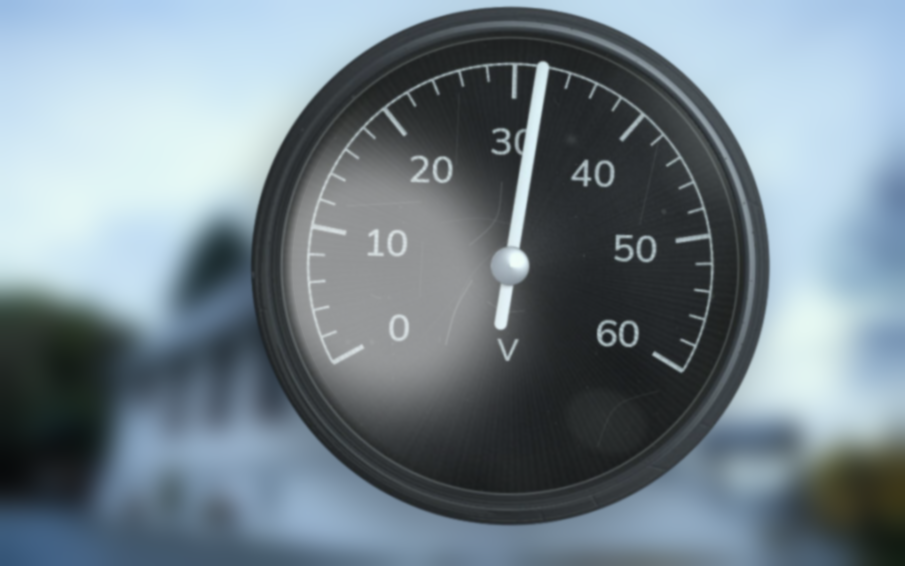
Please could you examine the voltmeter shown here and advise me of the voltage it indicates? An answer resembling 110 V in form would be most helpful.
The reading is 32 V
